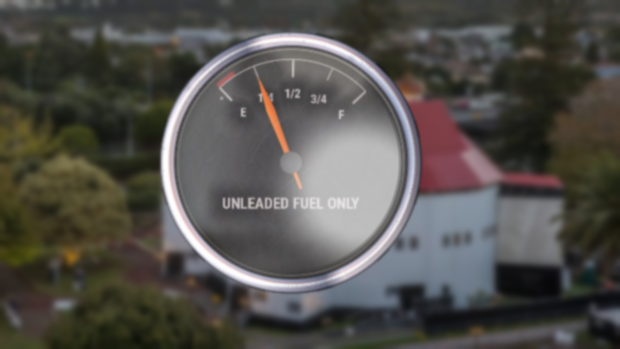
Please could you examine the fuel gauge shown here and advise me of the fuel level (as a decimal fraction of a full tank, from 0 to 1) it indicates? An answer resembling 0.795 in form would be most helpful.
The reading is 0.25
